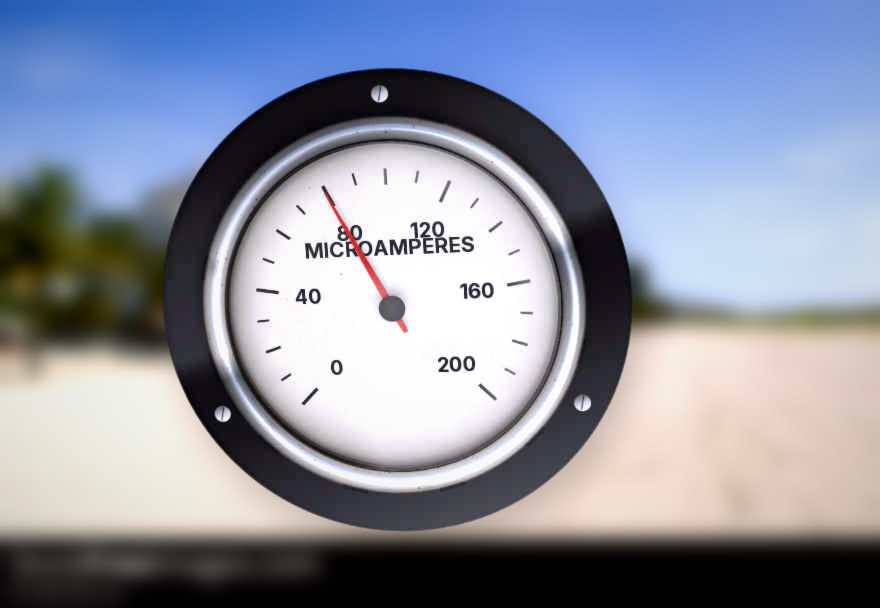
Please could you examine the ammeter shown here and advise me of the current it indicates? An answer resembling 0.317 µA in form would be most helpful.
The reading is 80 µA
